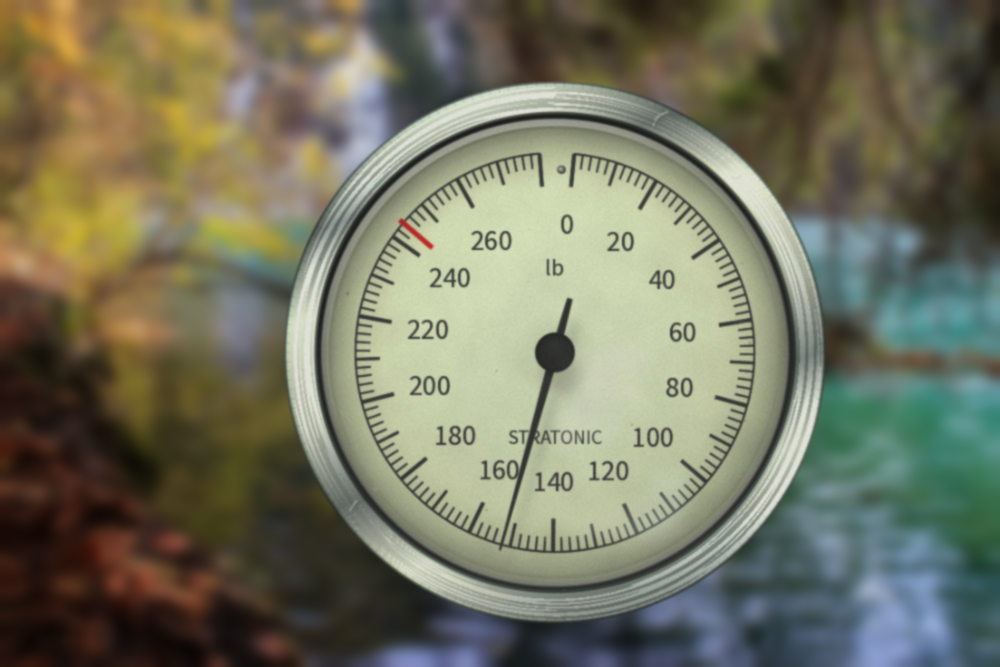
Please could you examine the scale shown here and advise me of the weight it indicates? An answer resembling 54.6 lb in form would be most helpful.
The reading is 152 lb
